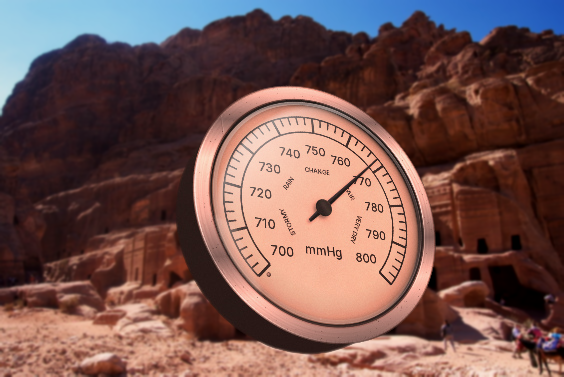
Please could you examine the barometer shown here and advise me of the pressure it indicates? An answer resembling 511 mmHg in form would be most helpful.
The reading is 768 mmHg
